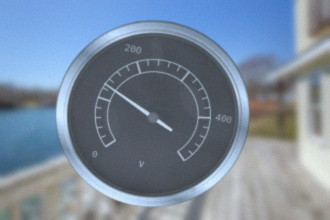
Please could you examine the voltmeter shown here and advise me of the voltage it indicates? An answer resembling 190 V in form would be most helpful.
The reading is 130 V
